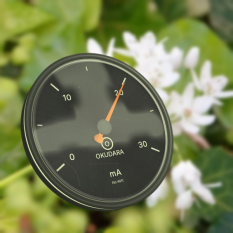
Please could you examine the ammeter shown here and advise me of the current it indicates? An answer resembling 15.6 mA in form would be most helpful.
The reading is 20 mA
